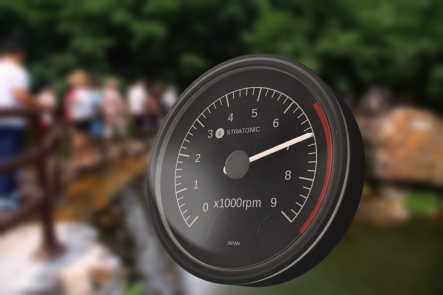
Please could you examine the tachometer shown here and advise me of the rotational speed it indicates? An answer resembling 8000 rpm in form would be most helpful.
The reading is 7000 rpm
